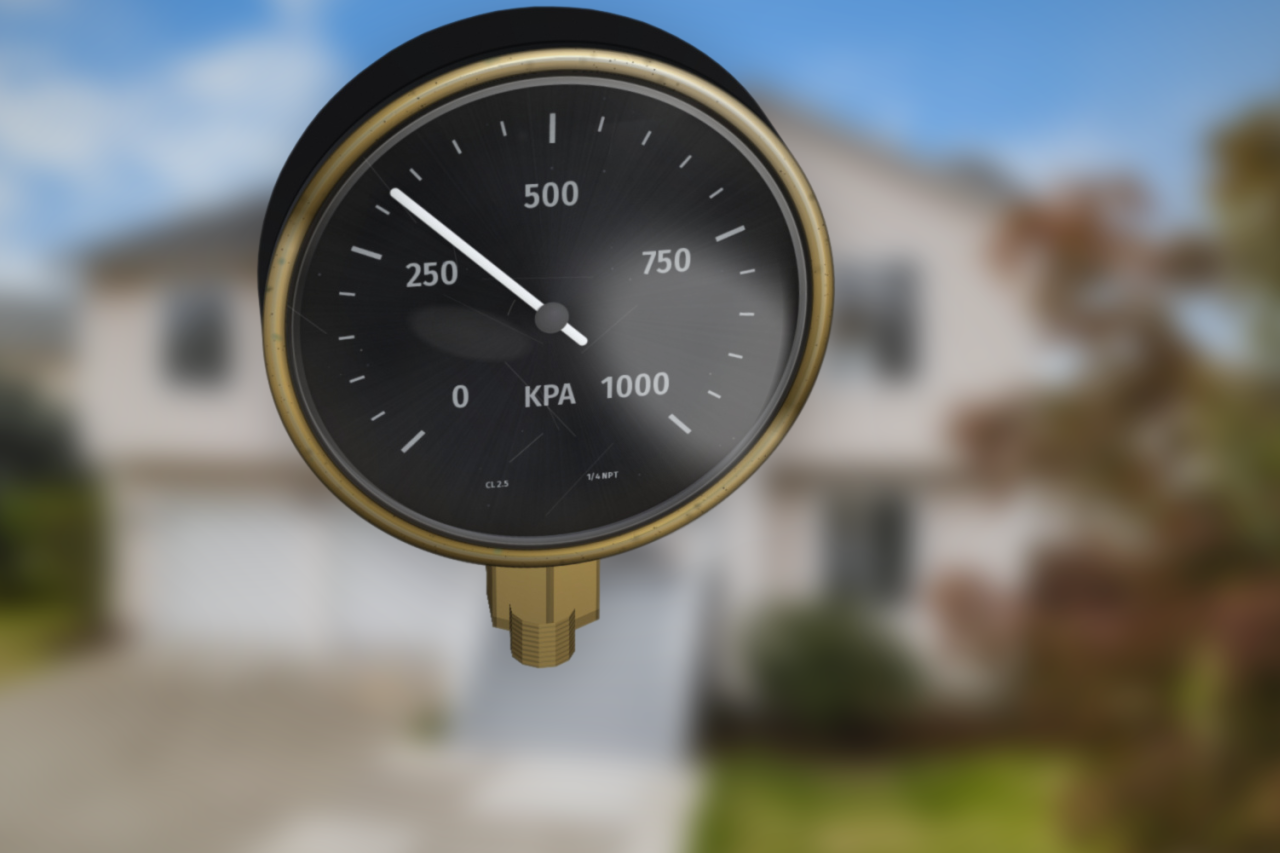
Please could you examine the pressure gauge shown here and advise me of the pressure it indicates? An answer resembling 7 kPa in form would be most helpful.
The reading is 325 kPa
